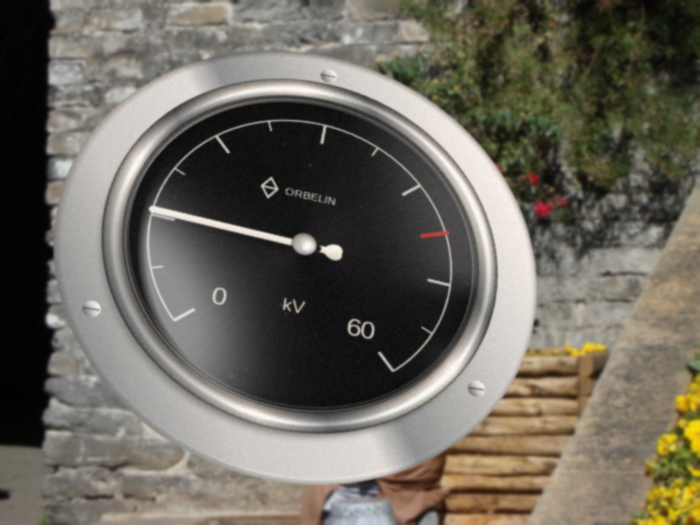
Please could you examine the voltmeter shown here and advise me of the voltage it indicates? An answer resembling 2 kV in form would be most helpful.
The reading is 10 kV
